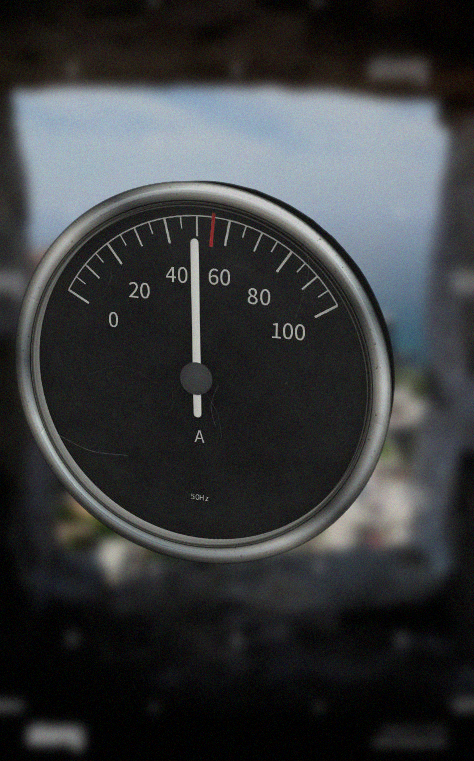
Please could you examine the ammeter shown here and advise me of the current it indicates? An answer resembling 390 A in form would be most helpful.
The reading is 50 A
